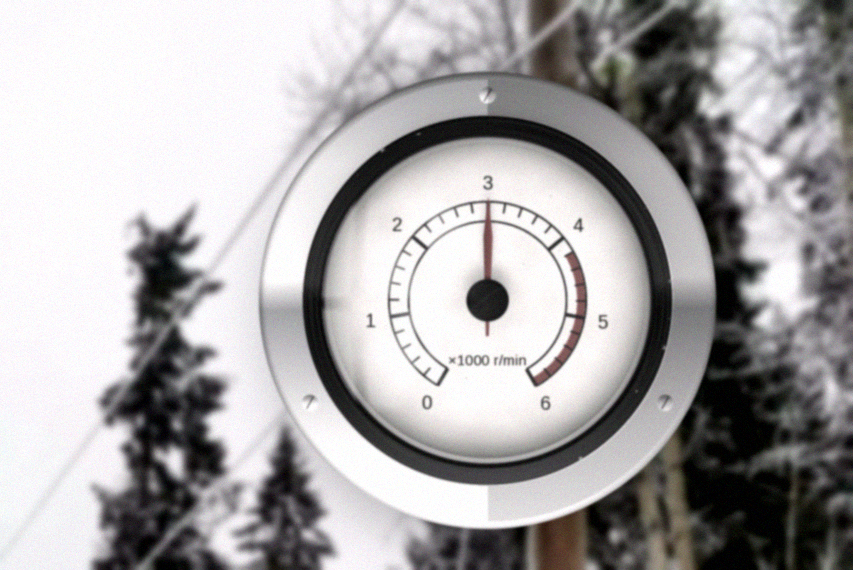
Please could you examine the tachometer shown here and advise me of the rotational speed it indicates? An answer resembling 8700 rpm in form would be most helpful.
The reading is 3000 rpm
